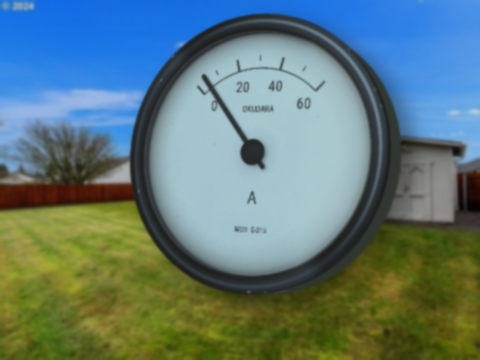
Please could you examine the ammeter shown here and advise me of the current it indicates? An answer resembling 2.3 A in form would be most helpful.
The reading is 5 A
